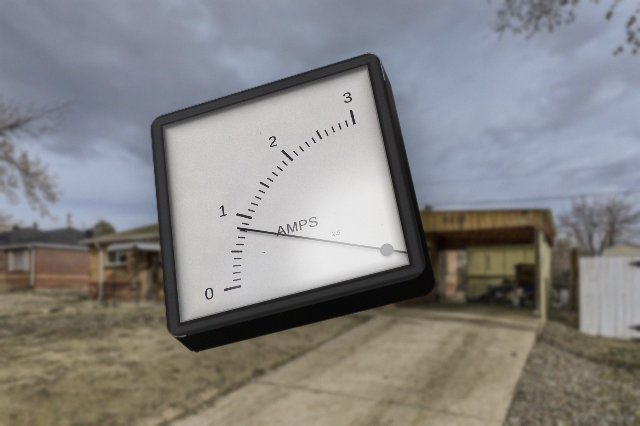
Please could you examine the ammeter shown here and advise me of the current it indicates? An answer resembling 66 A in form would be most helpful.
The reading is 0.8 A
